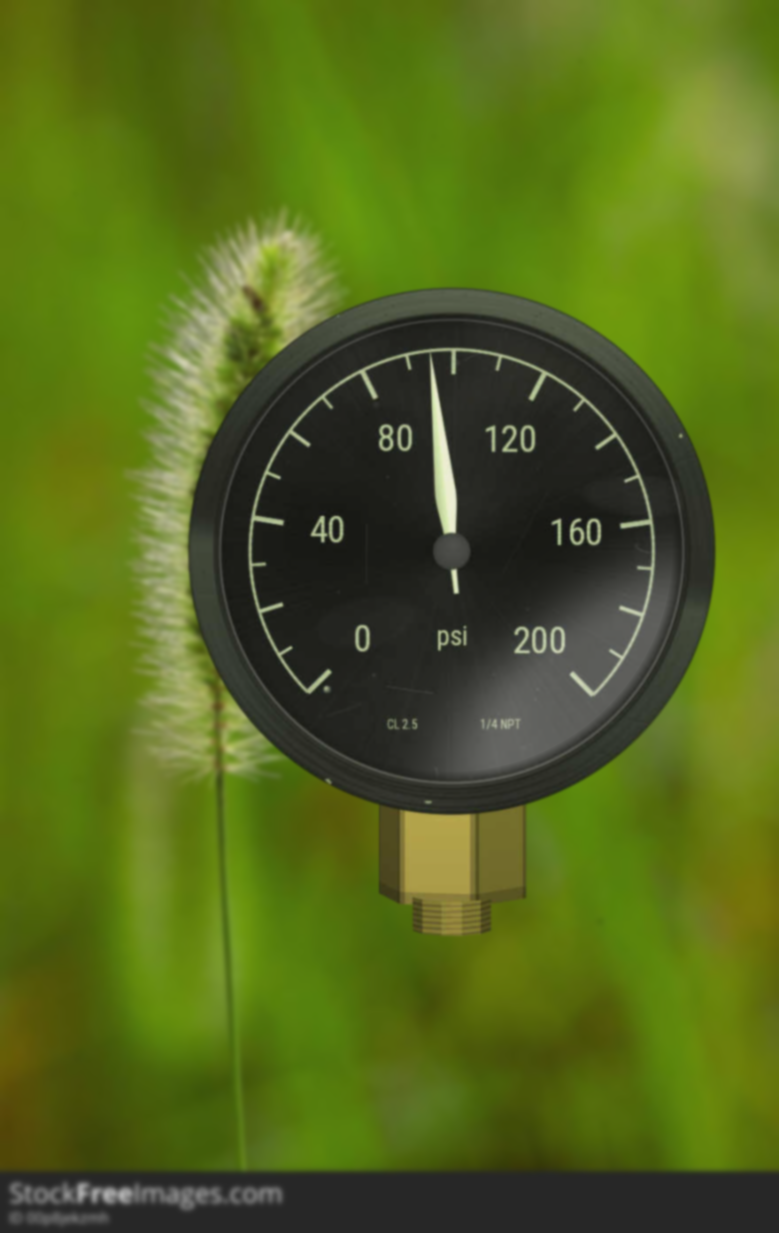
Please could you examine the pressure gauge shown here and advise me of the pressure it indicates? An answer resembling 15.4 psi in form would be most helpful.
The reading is 95 psi
